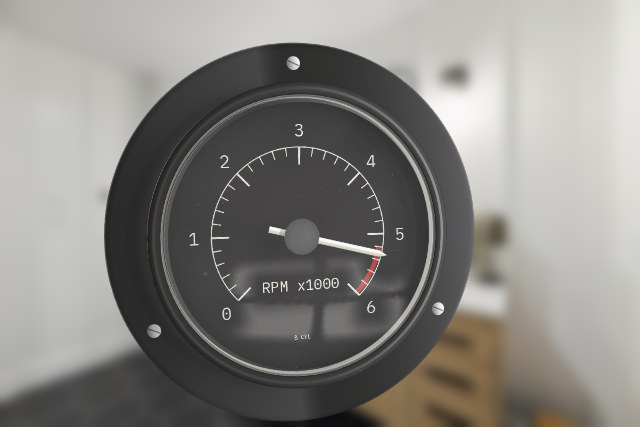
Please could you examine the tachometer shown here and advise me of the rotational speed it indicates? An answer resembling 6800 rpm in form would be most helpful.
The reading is 5300 rpm
